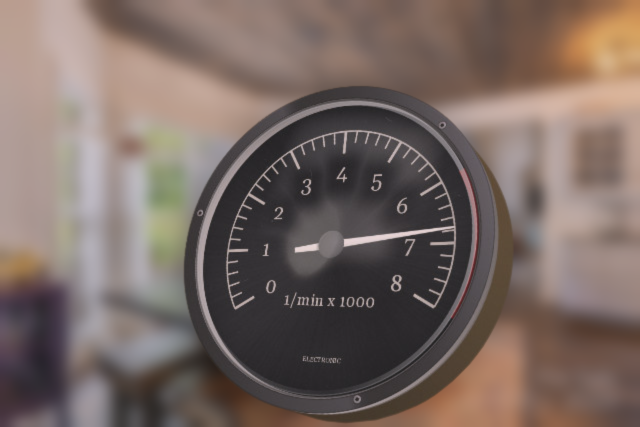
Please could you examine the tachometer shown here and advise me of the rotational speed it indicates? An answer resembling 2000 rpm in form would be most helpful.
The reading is 6800 rpm
